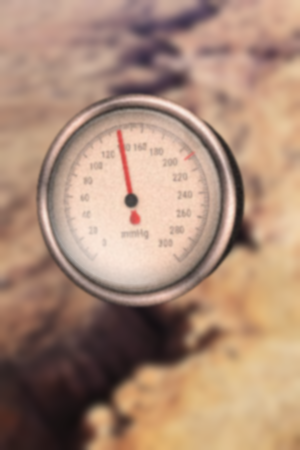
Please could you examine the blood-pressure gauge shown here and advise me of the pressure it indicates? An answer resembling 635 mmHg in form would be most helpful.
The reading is 140 mmHg
